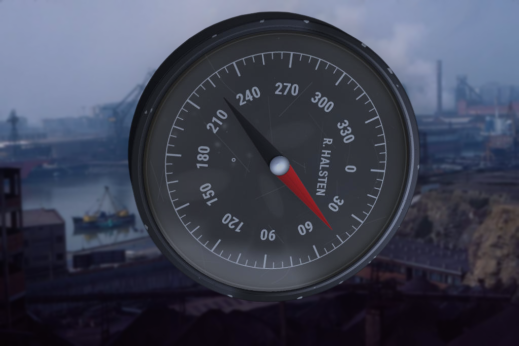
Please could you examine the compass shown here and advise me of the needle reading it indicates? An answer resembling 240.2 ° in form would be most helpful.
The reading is 45 °
